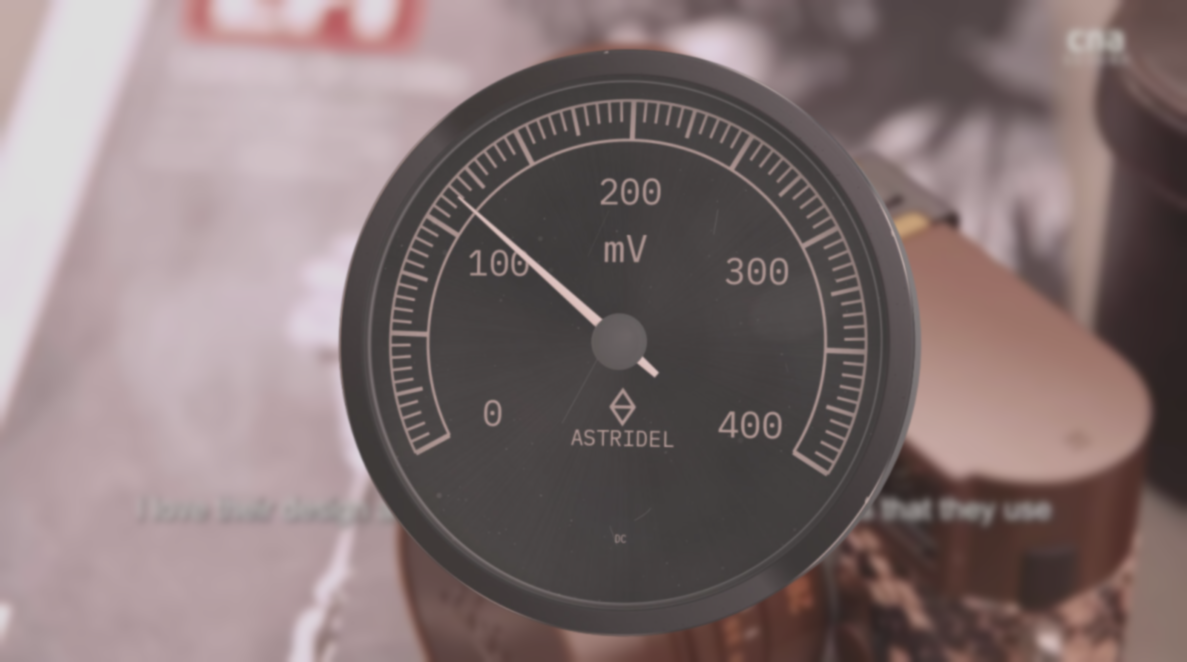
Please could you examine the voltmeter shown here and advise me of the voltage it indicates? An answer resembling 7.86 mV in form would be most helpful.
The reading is 115 mV
